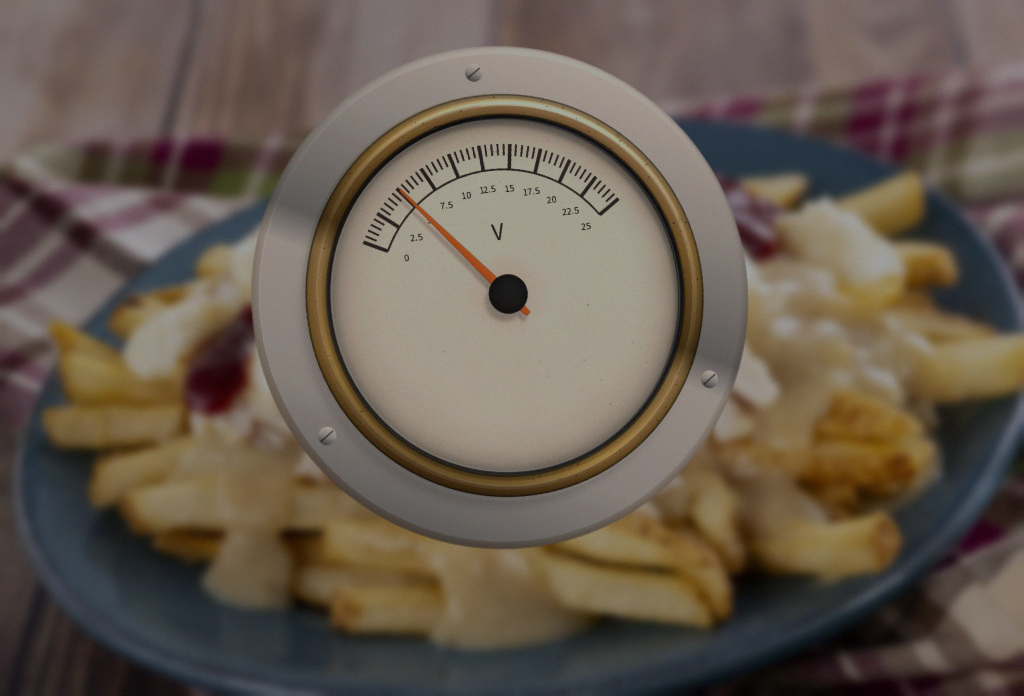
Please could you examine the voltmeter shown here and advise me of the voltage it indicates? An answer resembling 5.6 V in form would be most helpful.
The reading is 5 V
